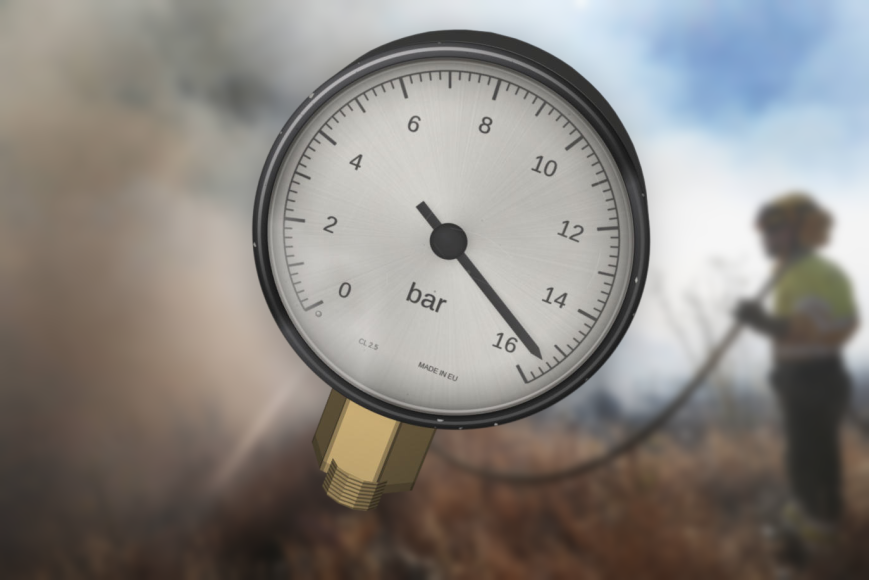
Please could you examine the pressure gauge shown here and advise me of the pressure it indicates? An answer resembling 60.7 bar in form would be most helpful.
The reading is 15.4 bar
